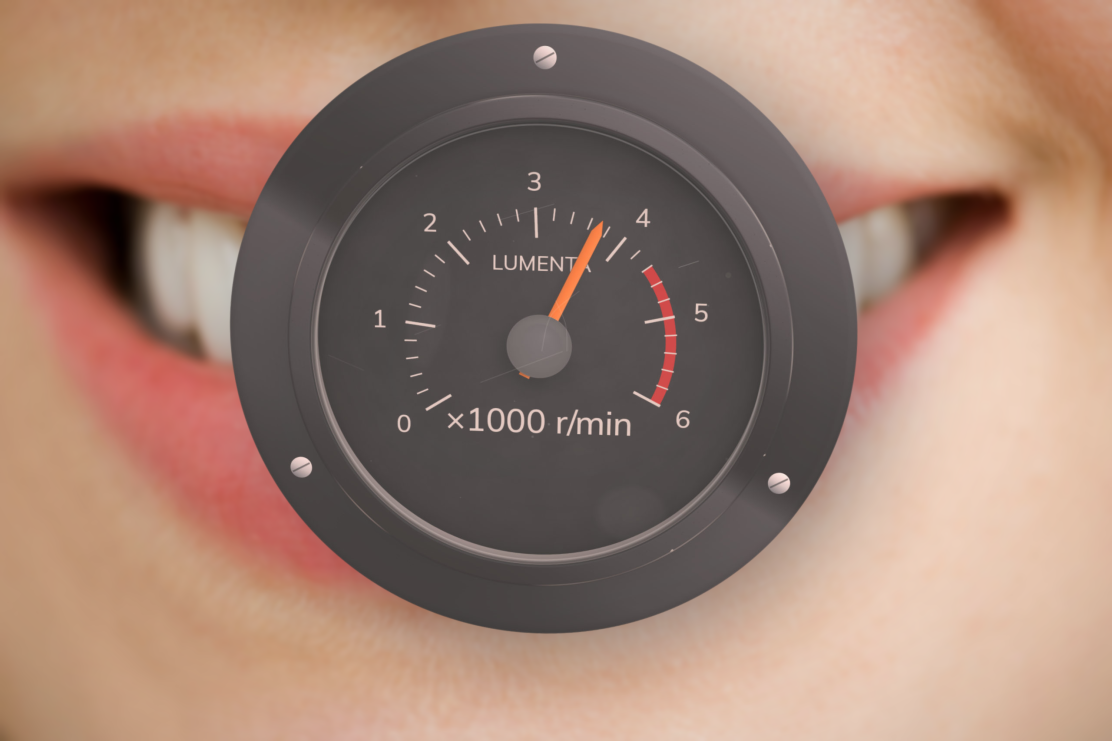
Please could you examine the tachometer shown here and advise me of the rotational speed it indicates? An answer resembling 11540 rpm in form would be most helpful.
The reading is 3700 rpm
